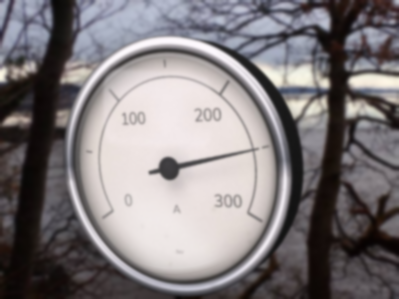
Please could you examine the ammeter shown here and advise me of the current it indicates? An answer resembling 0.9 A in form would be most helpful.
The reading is 250 A
